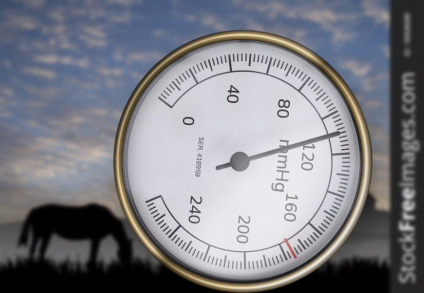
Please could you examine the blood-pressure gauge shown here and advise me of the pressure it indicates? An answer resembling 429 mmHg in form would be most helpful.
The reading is 110 mmHg
